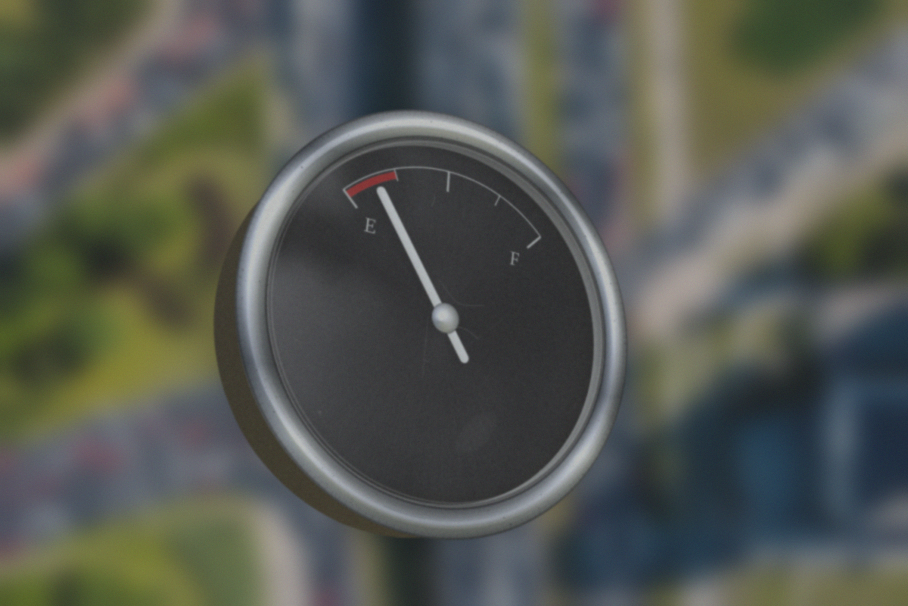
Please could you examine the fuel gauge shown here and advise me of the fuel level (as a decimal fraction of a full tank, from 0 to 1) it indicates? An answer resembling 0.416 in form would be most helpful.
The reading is 0.125
